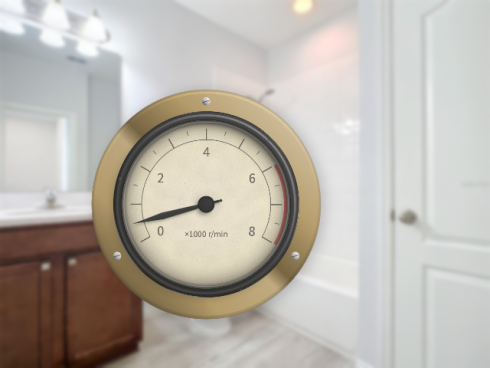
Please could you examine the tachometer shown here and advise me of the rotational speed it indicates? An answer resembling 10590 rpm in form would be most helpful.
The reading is 500 rpm
